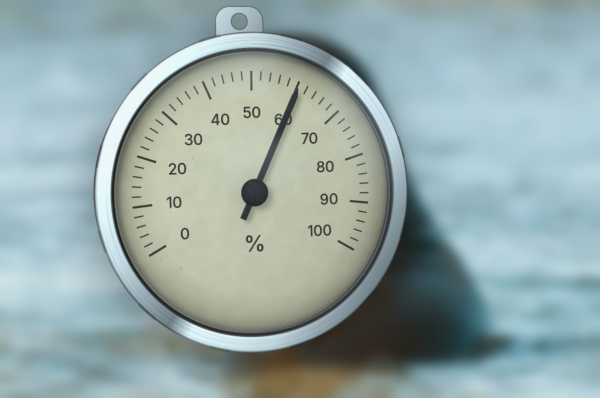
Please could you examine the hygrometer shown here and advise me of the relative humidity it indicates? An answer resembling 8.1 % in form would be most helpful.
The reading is 60 %
